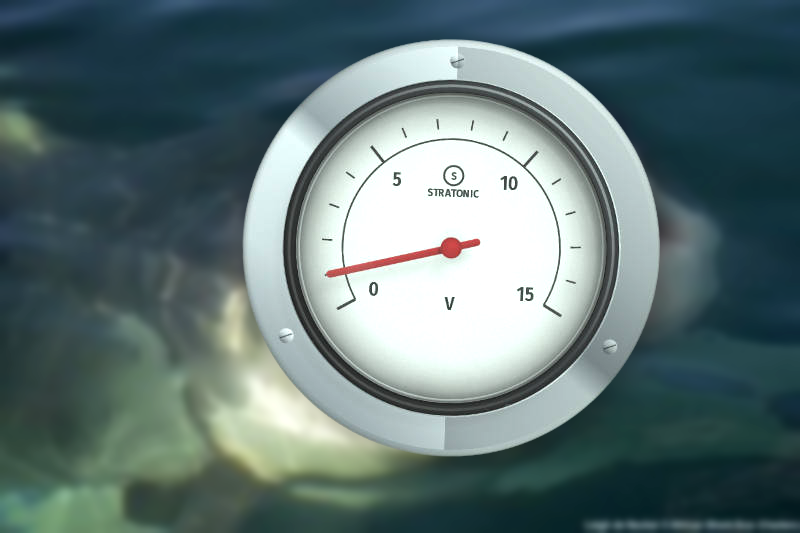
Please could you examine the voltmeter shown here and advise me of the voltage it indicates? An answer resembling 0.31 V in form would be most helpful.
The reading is 1 V
